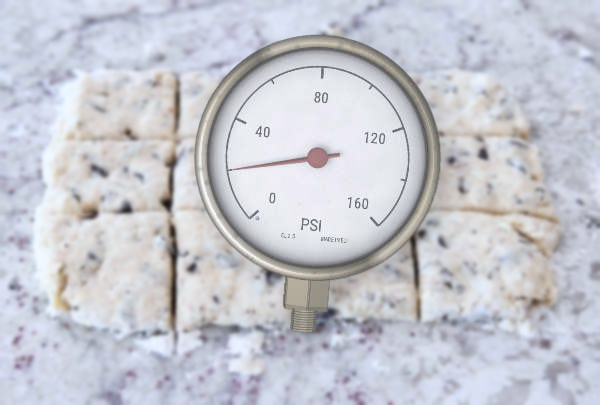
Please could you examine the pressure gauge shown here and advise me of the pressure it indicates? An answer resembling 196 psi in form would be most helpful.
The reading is 20 psi
